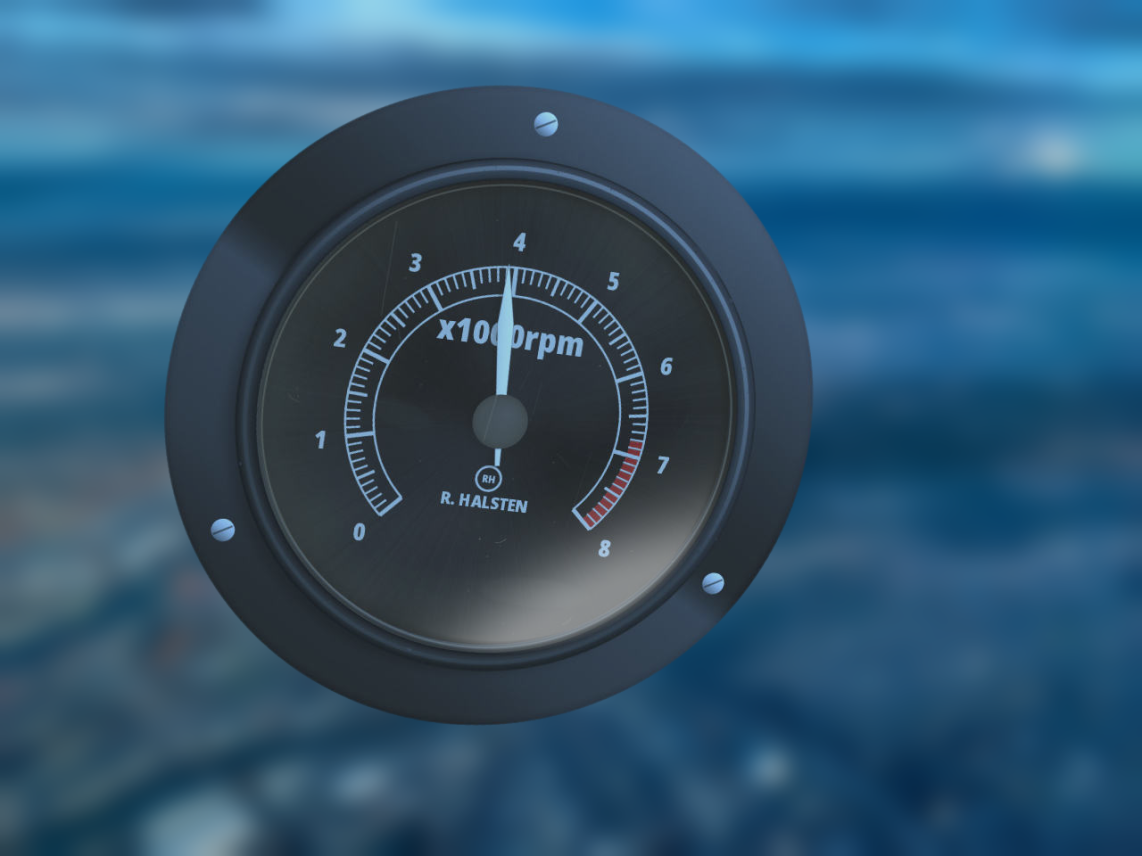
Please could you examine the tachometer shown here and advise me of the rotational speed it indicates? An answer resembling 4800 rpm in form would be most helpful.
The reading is 3900 rpm
